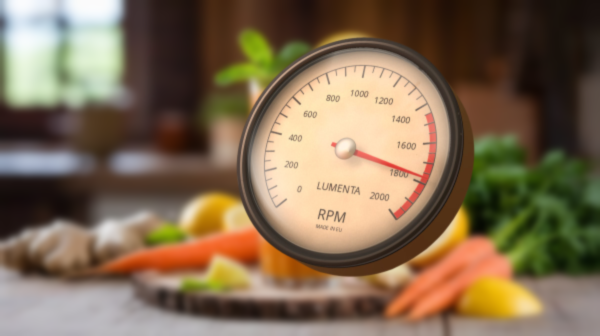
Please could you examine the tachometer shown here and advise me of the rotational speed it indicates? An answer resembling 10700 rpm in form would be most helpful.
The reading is 1775 rpm
